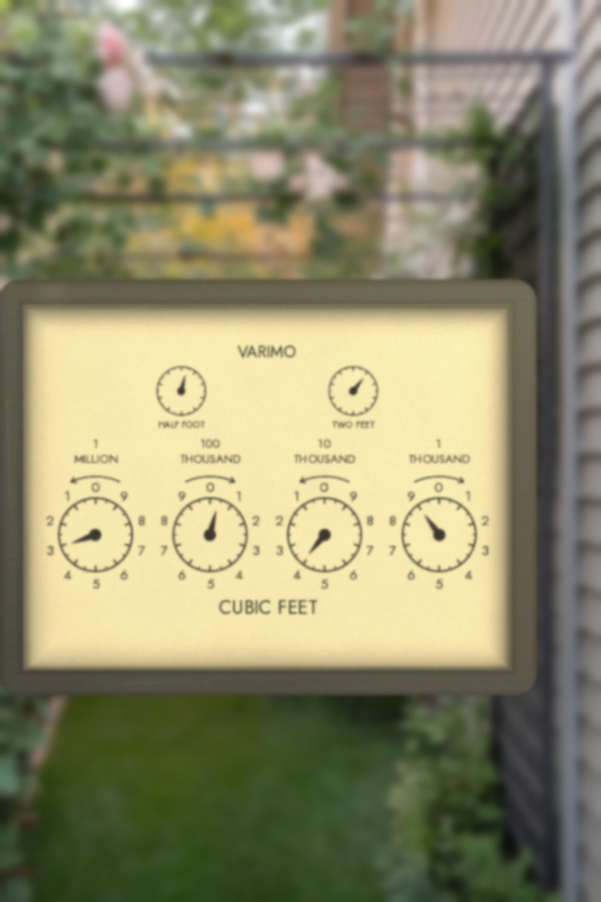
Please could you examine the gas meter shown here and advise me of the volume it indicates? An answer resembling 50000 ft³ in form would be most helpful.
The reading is 303900 ft³
